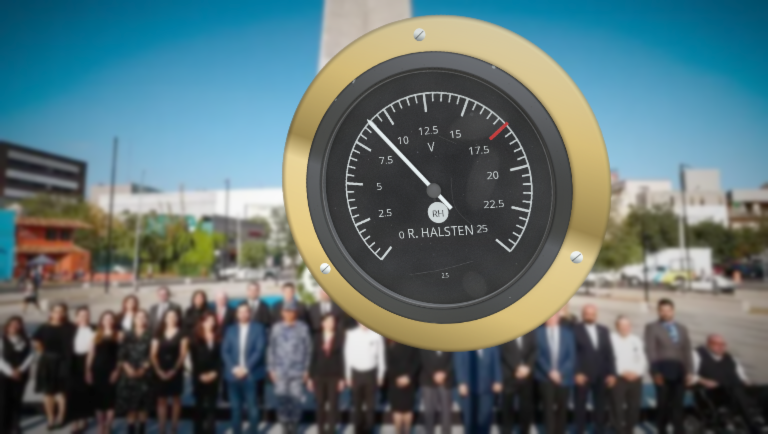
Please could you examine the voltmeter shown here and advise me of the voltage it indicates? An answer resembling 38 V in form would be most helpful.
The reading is 9 V
